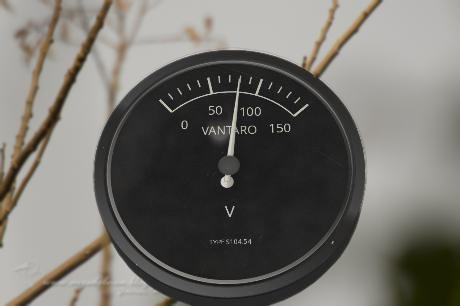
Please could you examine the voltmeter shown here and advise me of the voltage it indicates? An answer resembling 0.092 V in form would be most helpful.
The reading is 80 V
